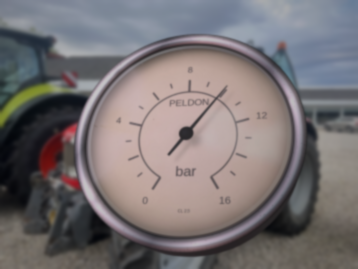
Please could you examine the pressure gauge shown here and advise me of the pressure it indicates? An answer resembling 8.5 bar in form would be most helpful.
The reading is 10 bar
